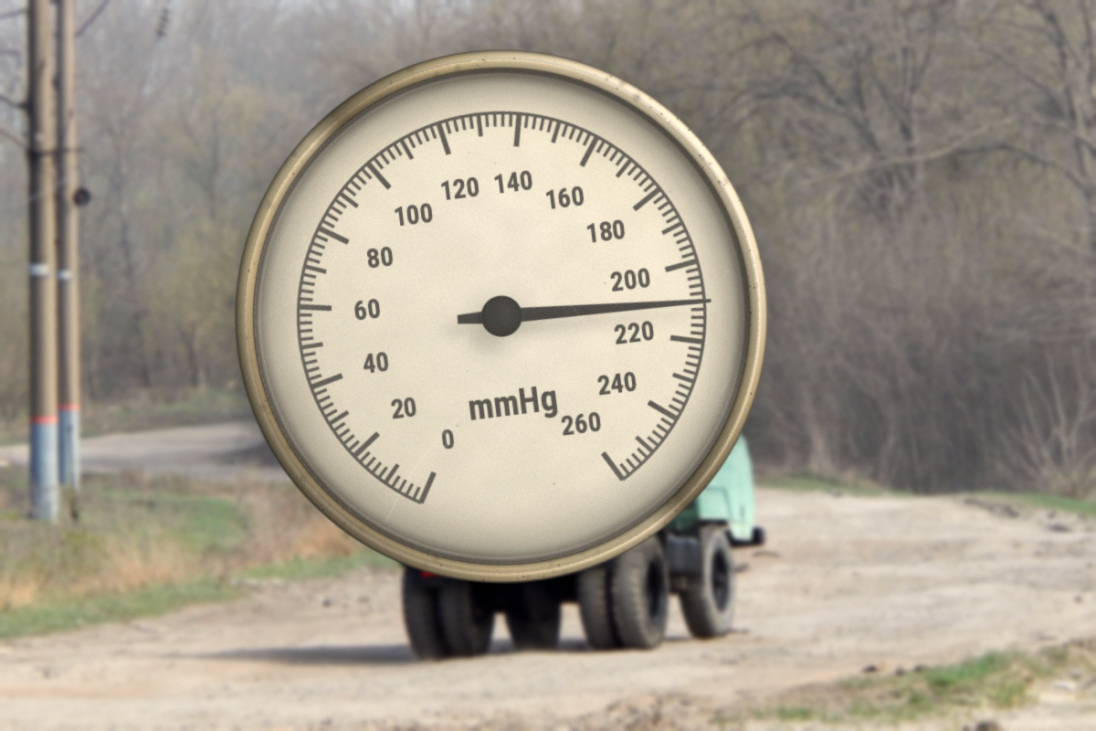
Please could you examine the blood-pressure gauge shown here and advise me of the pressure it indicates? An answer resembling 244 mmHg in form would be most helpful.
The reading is 210 mmHg
